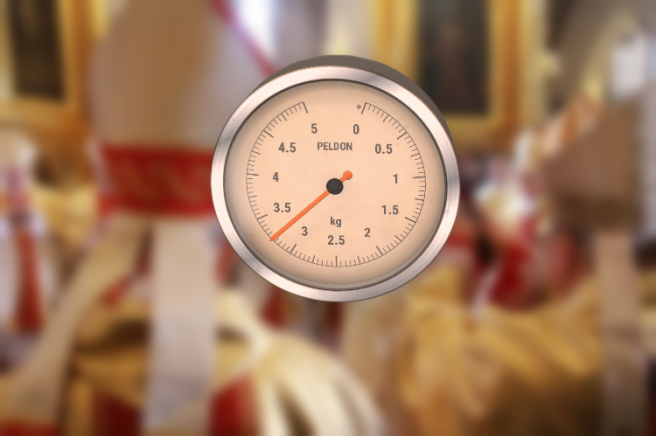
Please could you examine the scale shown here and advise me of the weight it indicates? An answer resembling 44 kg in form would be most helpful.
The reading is 3.25 kg
